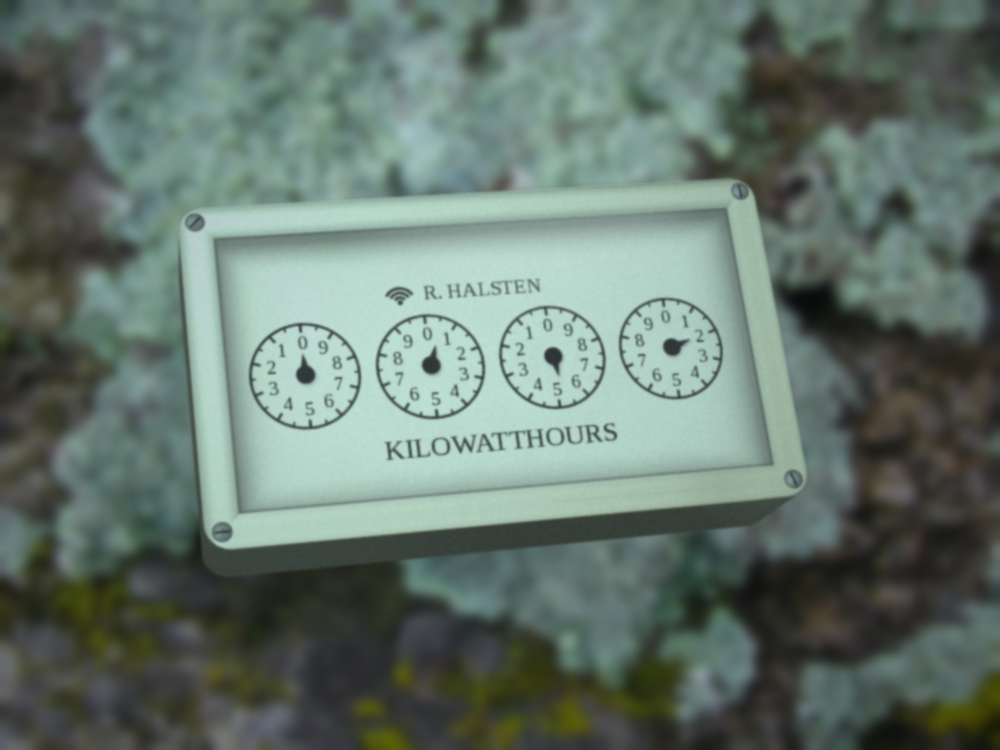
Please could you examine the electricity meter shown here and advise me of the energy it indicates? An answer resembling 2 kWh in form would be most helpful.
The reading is 52 kWh
